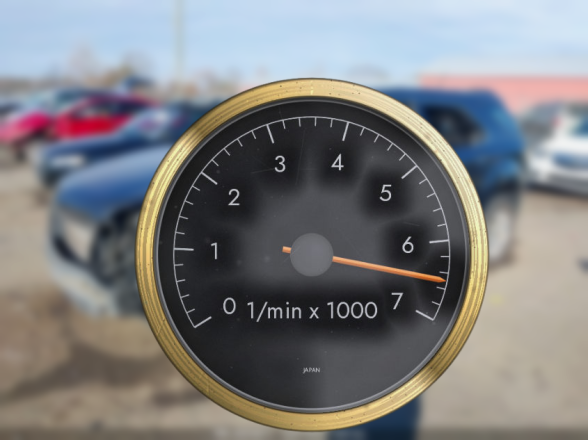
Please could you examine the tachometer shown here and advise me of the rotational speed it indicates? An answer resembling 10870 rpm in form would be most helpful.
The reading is 6500 rpm
